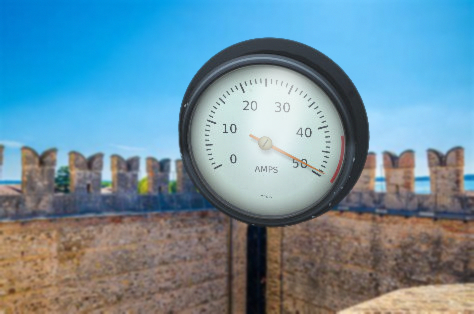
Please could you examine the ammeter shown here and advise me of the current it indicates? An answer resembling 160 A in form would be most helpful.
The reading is 49 A
